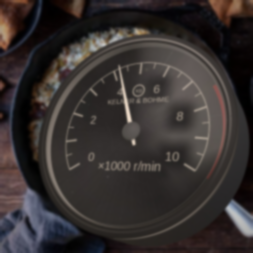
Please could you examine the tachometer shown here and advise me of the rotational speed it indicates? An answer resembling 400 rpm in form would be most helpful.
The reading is 4250 rpm
